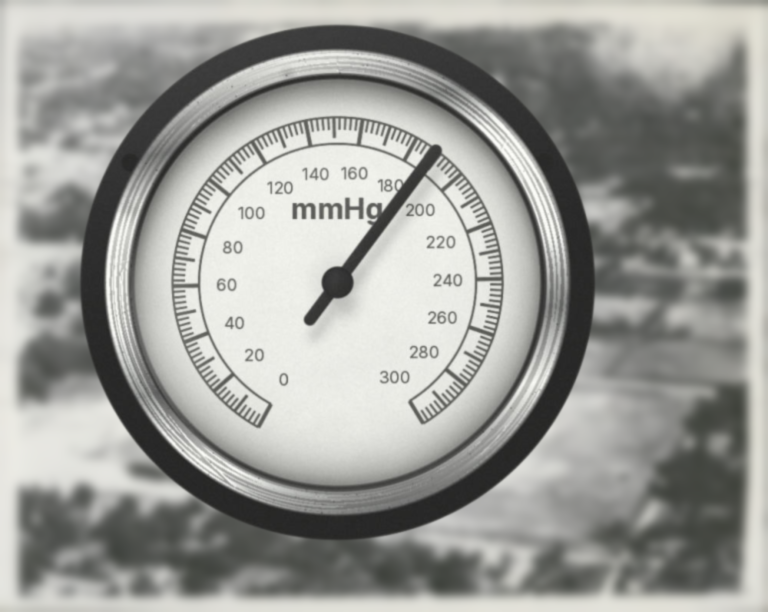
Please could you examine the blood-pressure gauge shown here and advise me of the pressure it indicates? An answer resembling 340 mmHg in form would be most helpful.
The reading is 188 mmHg
